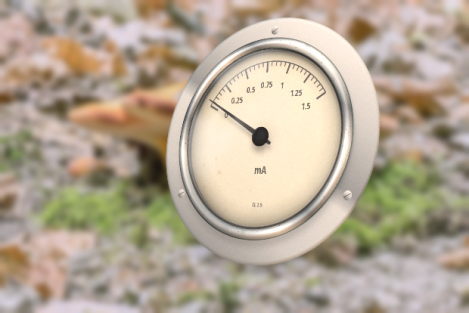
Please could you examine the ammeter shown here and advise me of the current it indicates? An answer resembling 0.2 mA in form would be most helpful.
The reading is 0.05 mA
